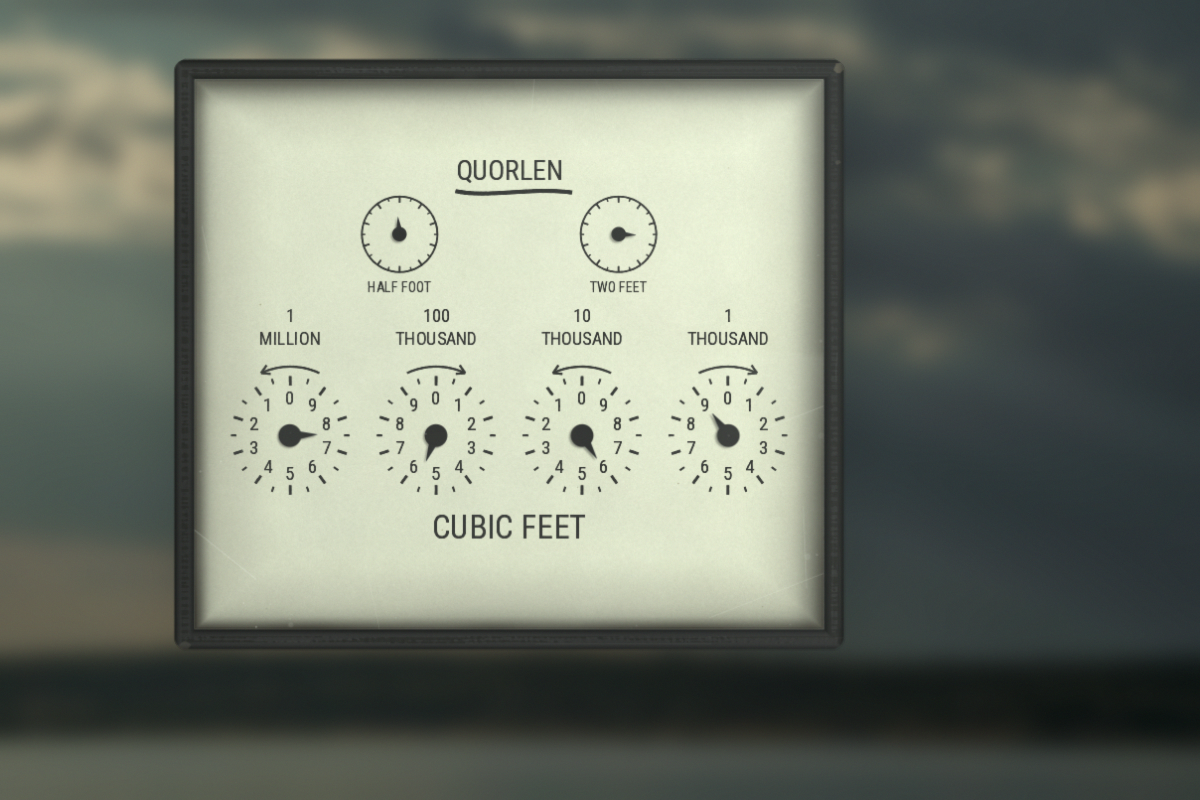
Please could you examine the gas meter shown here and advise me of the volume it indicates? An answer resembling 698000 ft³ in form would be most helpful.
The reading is 755900 ft³
